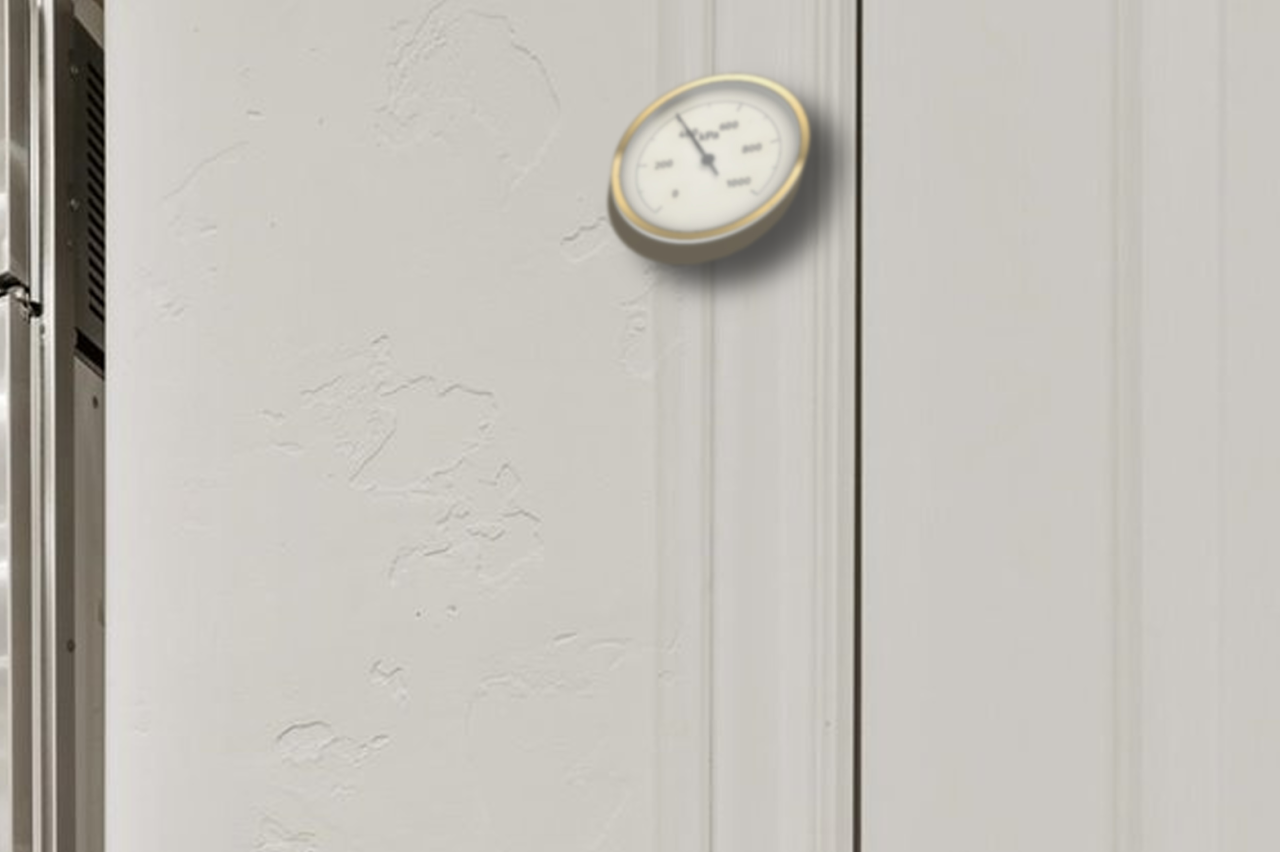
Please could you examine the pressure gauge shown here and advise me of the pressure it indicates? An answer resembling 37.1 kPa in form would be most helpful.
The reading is 400 kPa
